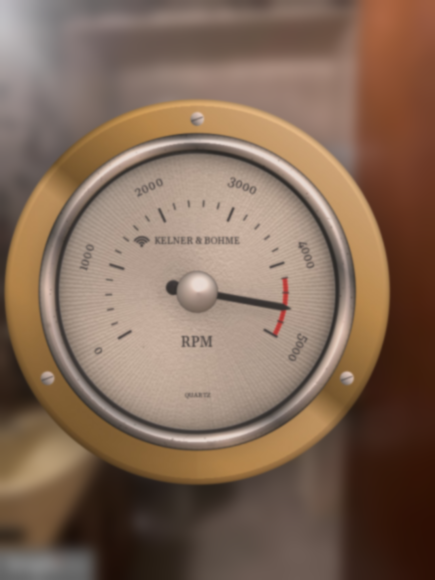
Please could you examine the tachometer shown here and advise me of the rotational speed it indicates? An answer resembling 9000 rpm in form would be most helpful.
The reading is 4600 rpm
